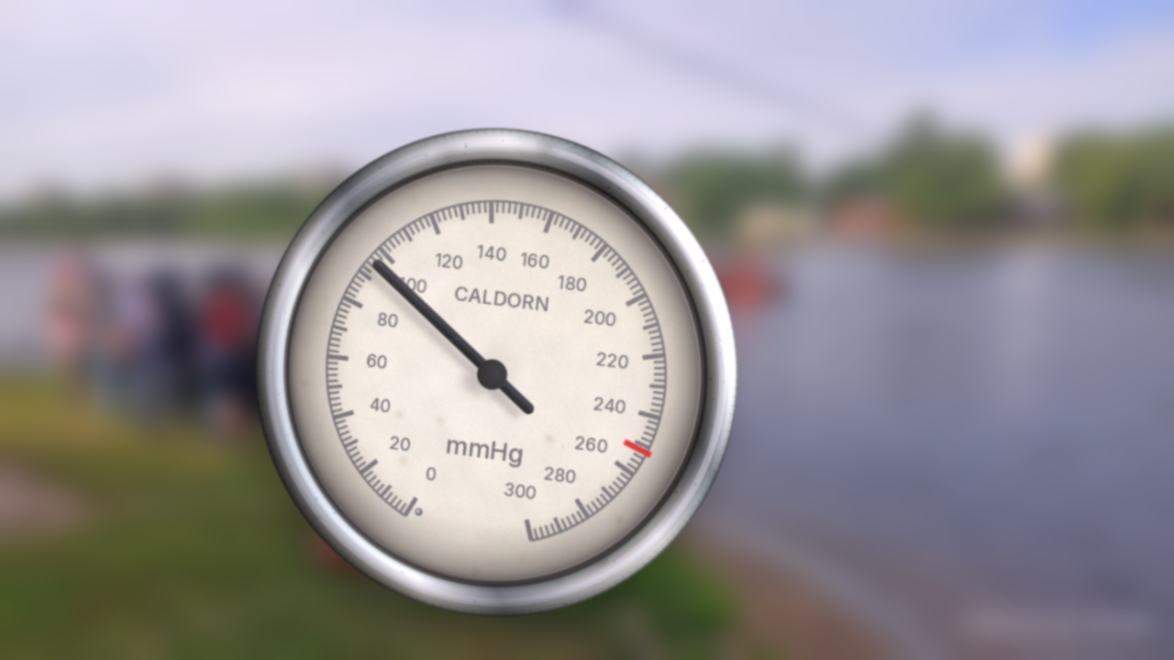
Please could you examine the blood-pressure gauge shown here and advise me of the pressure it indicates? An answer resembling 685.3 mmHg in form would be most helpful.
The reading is 96 mmHg
